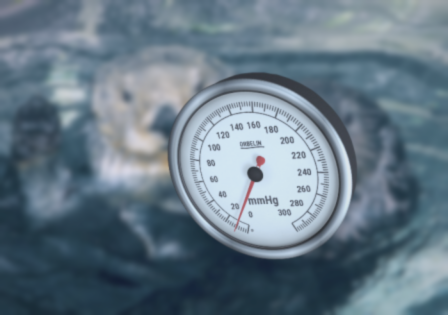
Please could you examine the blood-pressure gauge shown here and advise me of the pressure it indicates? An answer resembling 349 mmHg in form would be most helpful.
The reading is 10 mmHg
